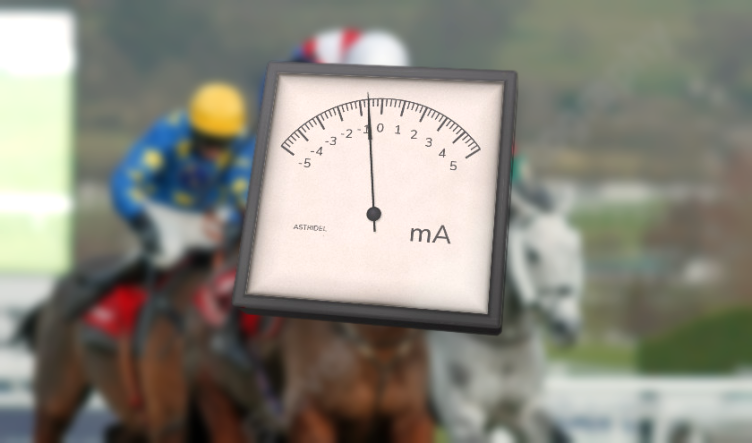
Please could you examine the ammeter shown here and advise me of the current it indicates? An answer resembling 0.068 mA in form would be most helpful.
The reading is -0.6 mA
